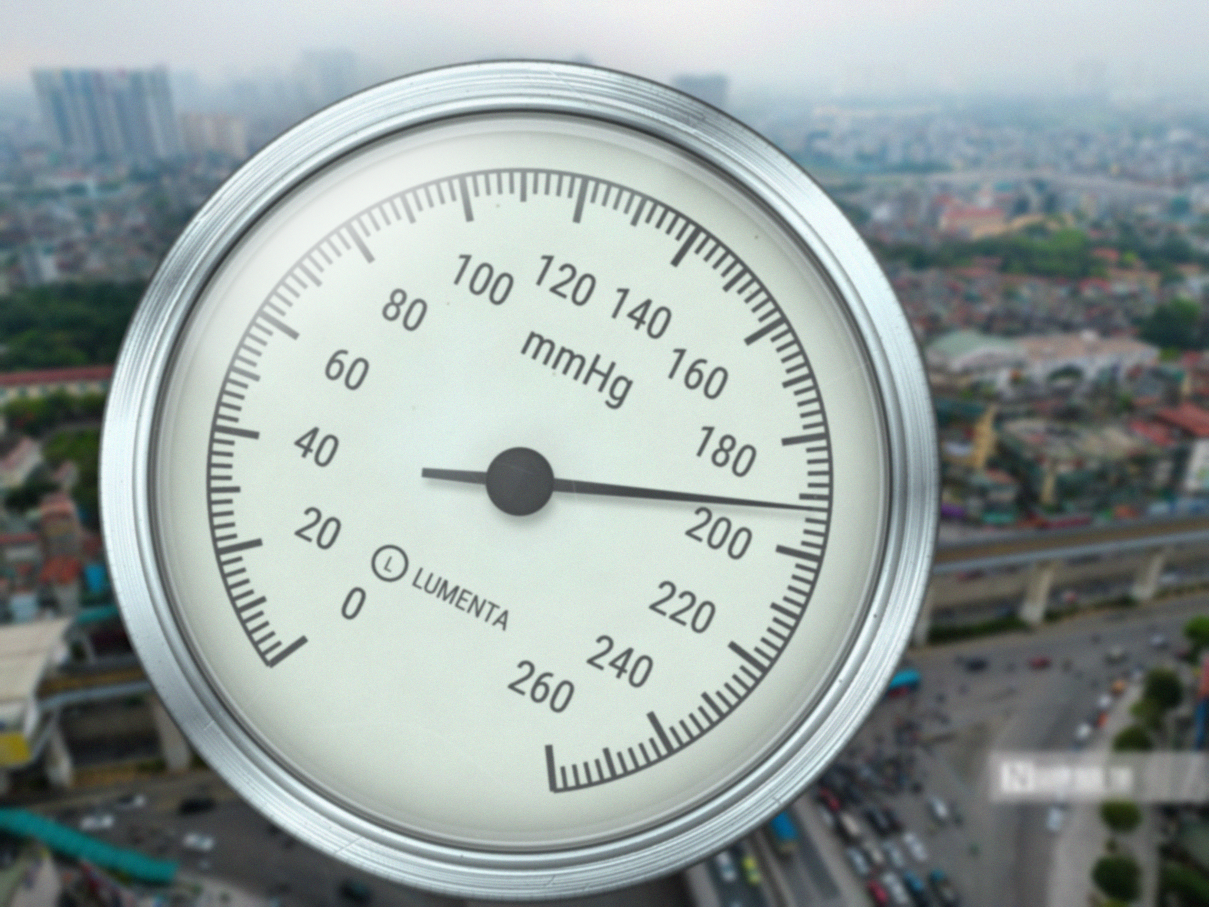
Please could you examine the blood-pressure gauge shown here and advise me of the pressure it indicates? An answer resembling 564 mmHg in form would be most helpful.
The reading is 192 mmHg
